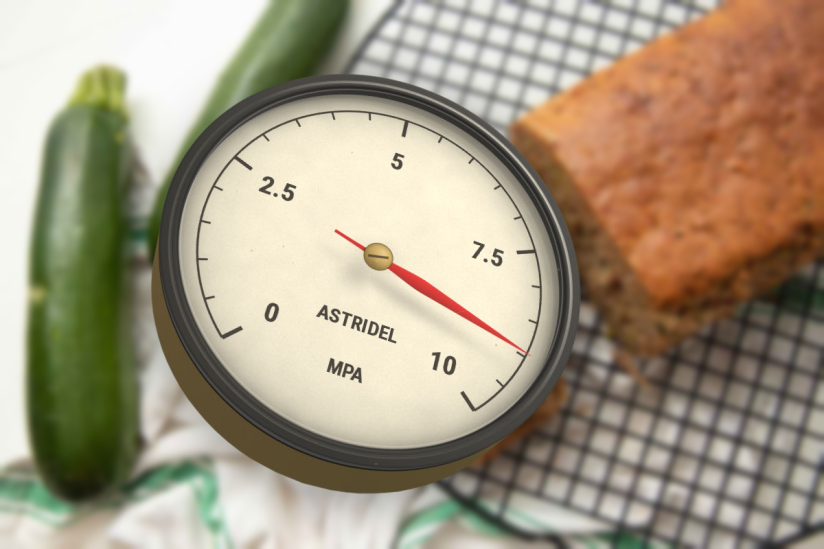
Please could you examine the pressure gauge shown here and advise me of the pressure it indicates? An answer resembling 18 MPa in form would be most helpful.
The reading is 9 MPa
